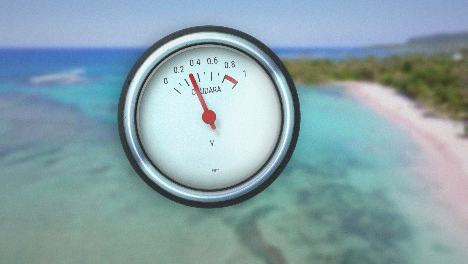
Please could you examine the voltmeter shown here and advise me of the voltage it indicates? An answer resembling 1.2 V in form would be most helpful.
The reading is 0.3 V
